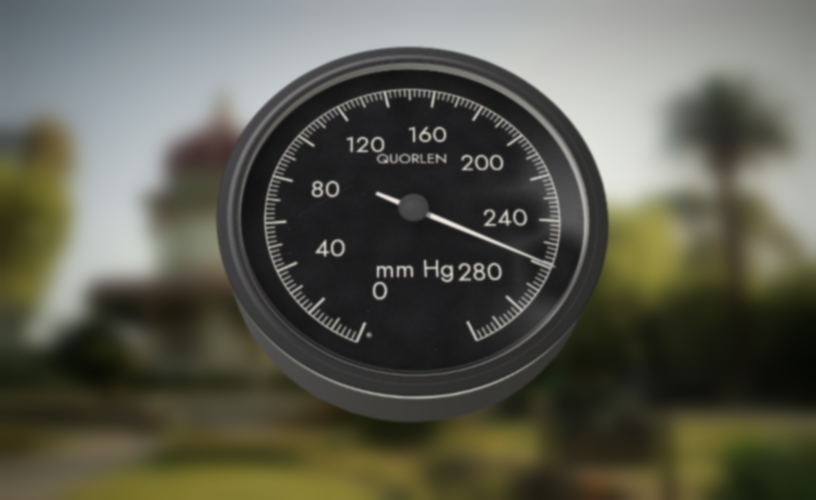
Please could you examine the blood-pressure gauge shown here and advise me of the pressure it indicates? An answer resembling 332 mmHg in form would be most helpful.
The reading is 260 mmHg
